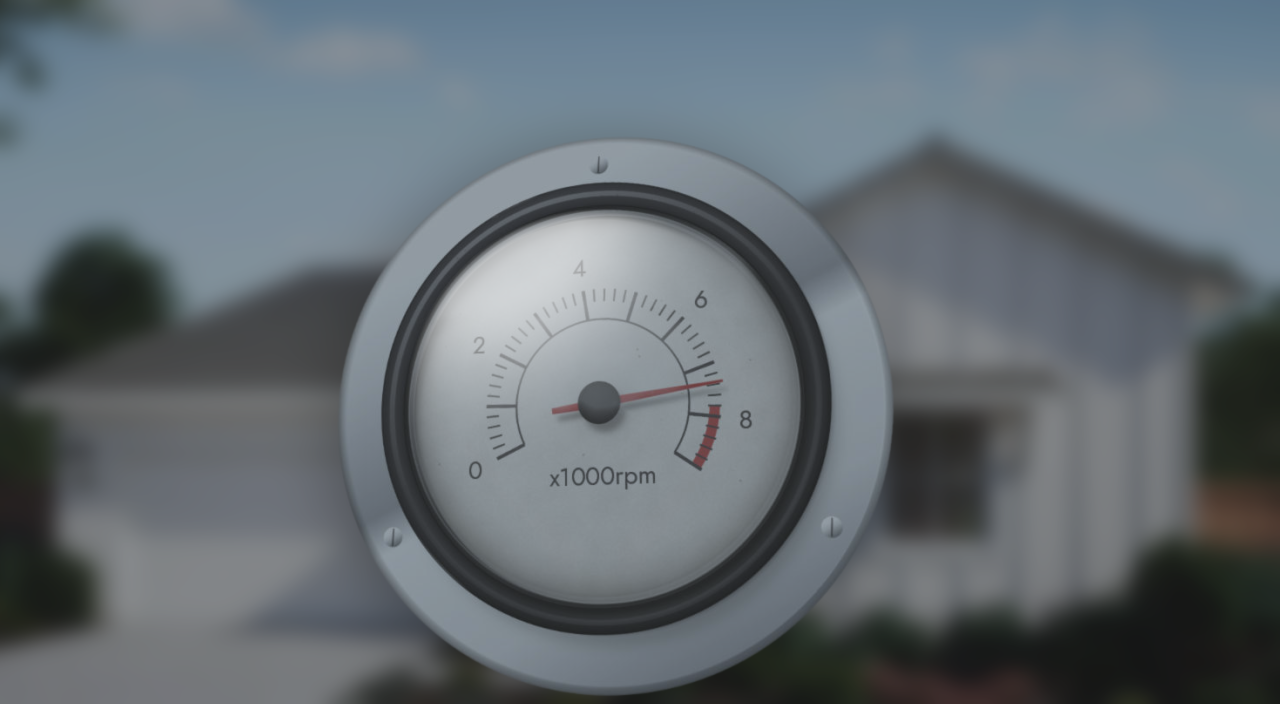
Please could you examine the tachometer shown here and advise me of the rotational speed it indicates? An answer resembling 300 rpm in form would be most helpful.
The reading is 7400 rpm
